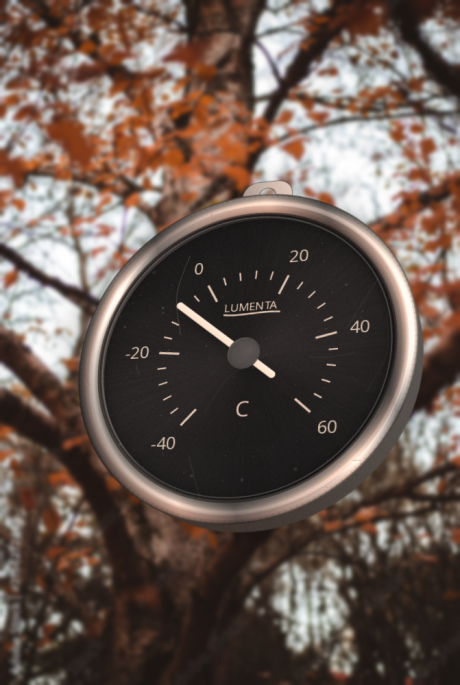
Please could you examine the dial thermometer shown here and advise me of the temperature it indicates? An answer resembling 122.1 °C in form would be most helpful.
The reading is -8 °C
